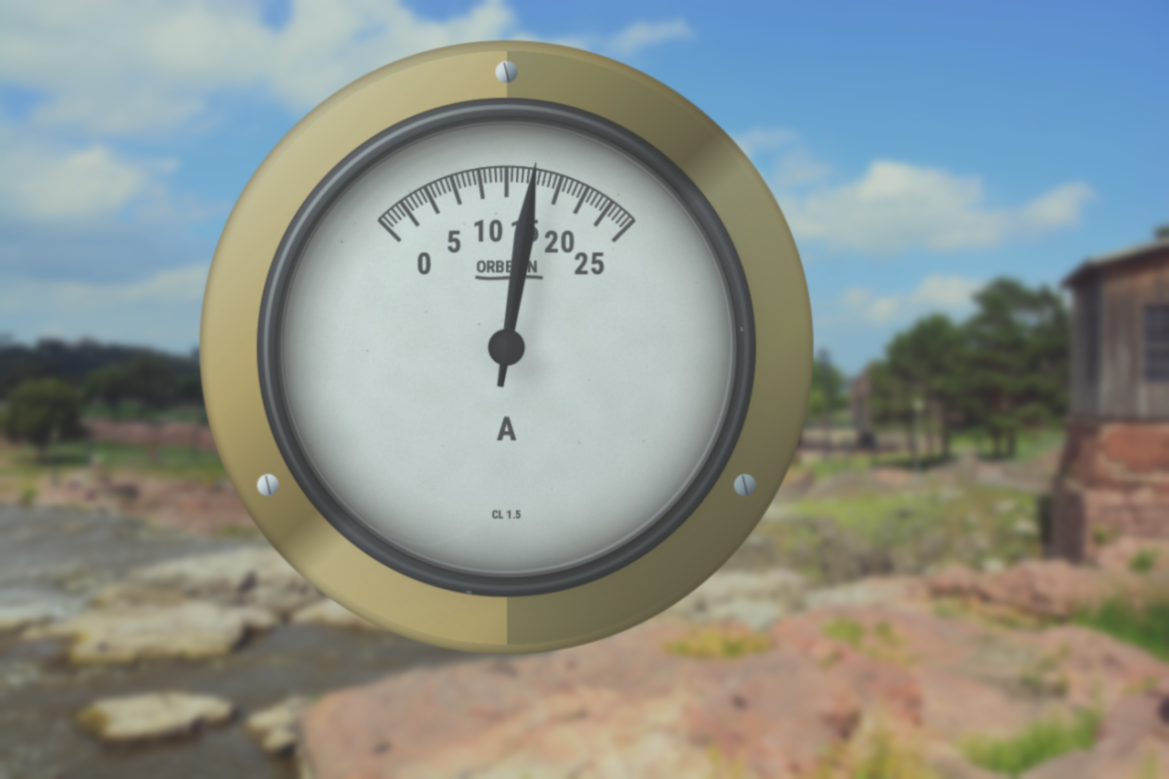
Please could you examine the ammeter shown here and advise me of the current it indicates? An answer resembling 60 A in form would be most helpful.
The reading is 15 A
